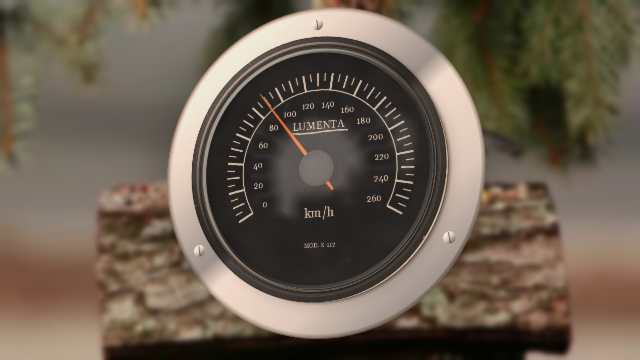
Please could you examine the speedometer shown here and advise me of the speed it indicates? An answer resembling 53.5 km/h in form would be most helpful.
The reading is 90 km/h
